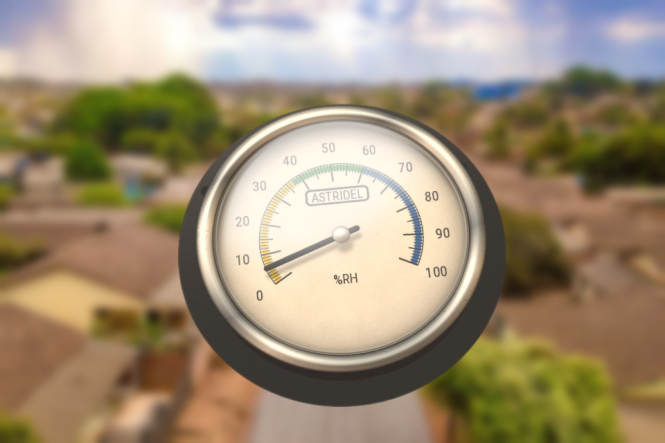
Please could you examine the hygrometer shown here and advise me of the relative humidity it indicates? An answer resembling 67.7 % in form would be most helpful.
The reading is 5 %
